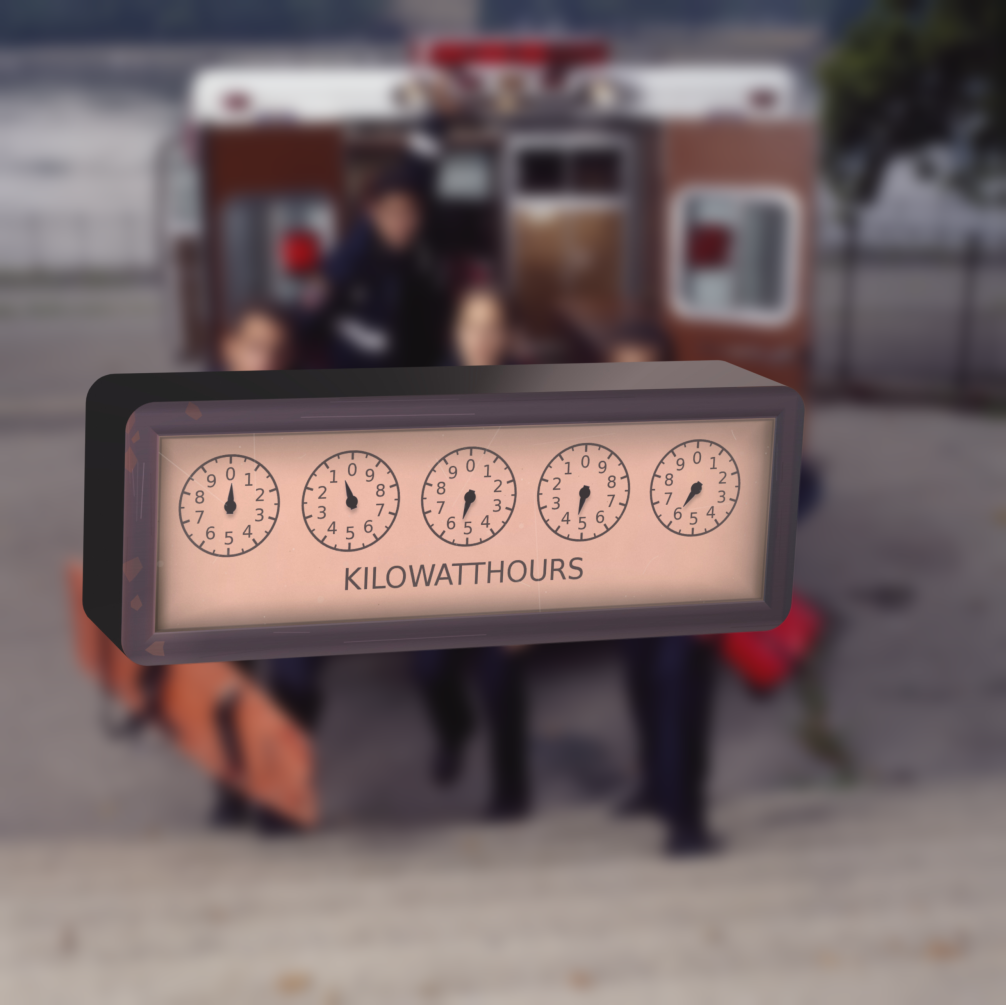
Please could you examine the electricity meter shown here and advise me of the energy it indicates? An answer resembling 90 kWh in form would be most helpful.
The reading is 546 kWh
